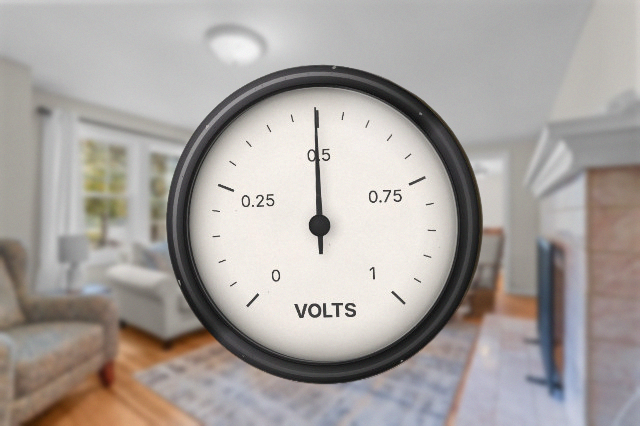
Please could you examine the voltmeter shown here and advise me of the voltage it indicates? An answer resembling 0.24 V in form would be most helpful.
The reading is 0.5 V
